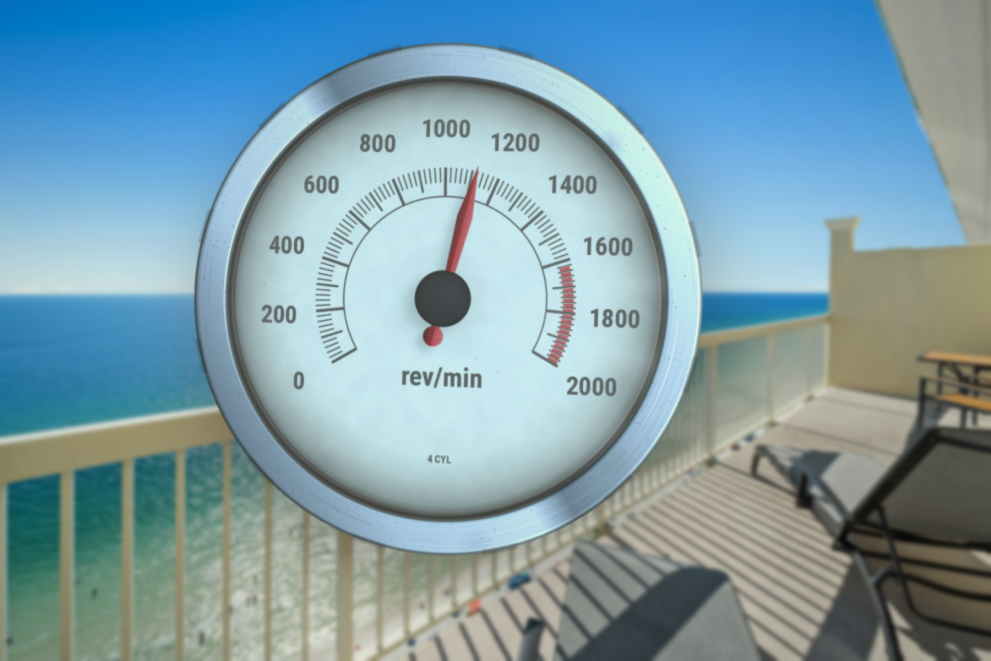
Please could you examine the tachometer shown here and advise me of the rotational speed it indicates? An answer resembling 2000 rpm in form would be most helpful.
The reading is 1120 rpm
